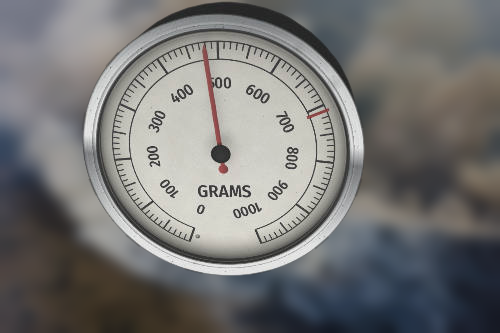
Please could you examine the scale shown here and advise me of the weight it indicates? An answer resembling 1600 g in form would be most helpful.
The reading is 480 g
